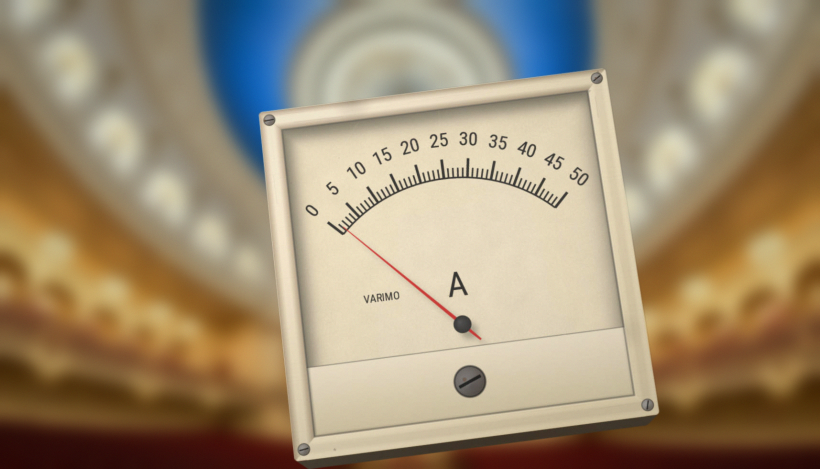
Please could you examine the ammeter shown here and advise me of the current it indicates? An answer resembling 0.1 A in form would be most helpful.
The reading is 1 A
